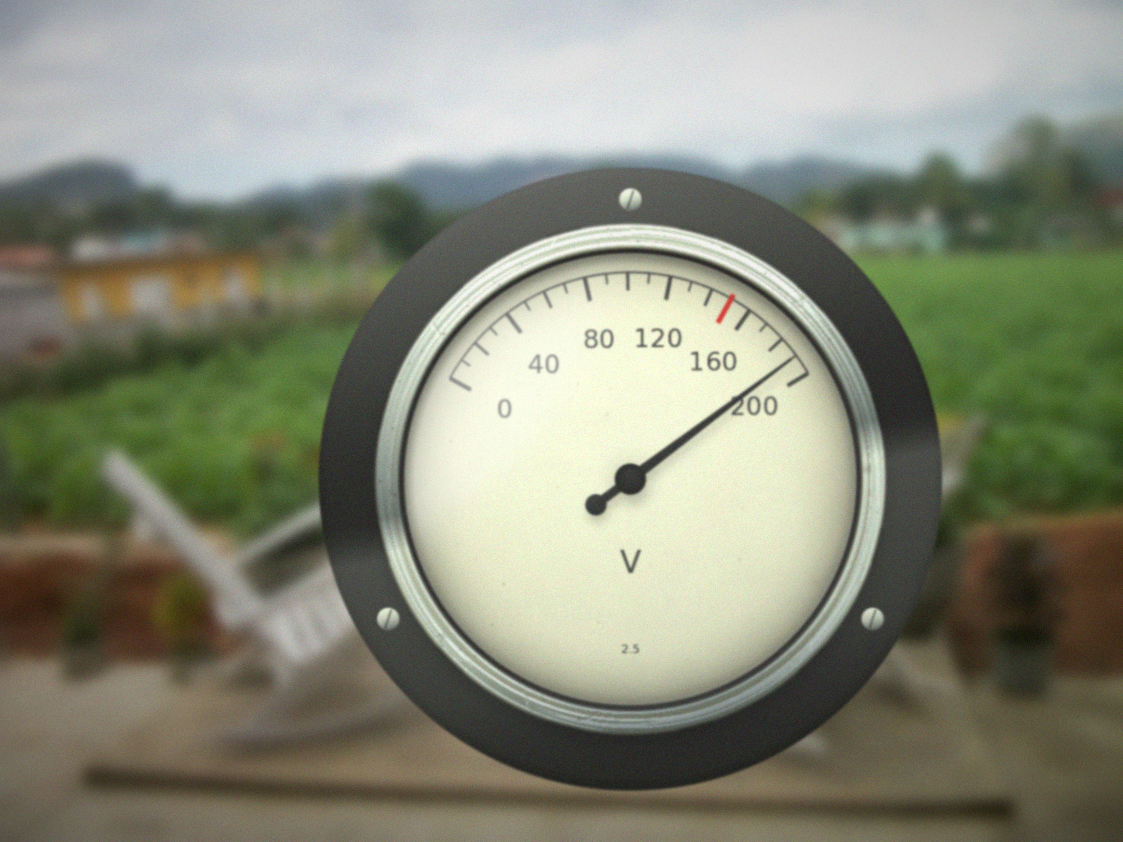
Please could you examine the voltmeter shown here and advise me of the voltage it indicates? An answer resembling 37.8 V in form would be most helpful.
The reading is 190 V
